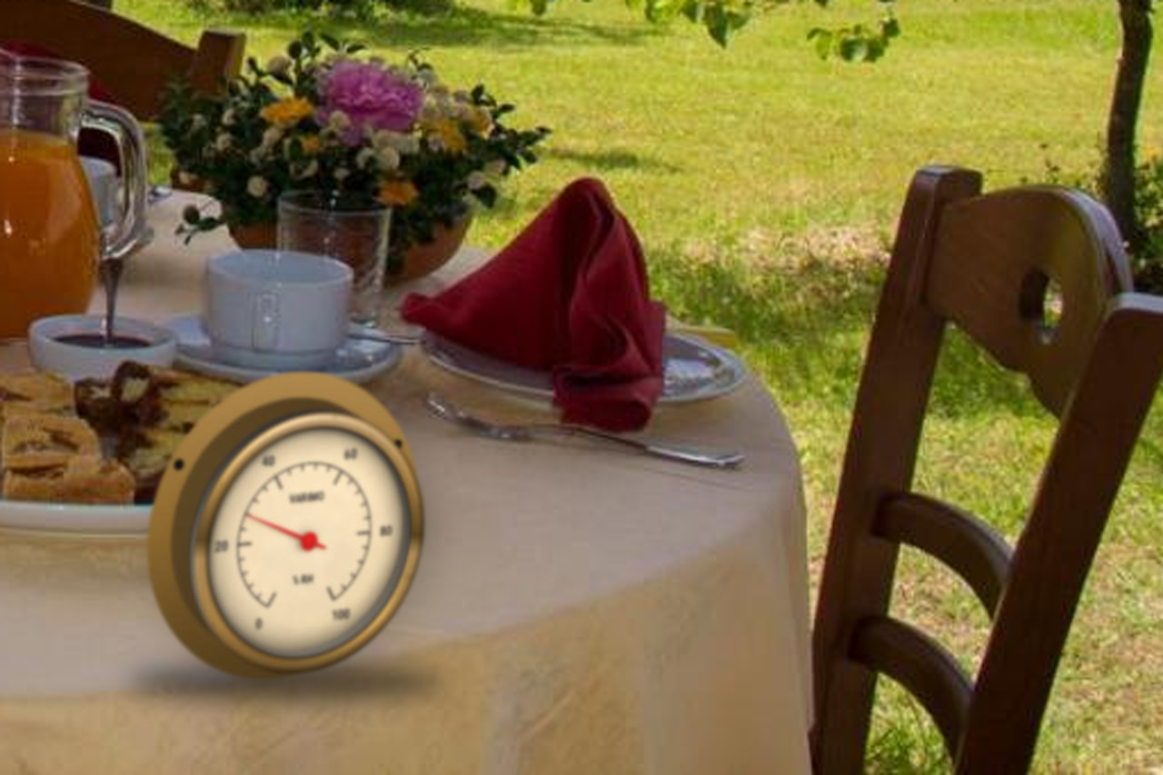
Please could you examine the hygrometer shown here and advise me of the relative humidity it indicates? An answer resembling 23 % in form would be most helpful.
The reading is 28 %
